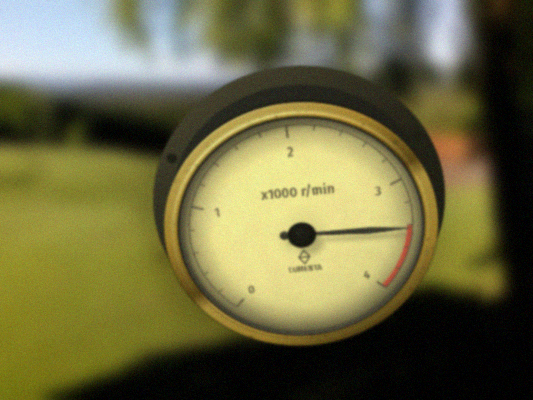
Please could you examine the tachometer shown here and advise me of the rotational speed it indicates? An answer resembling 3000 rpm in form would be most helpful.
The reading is 3400 rpm
